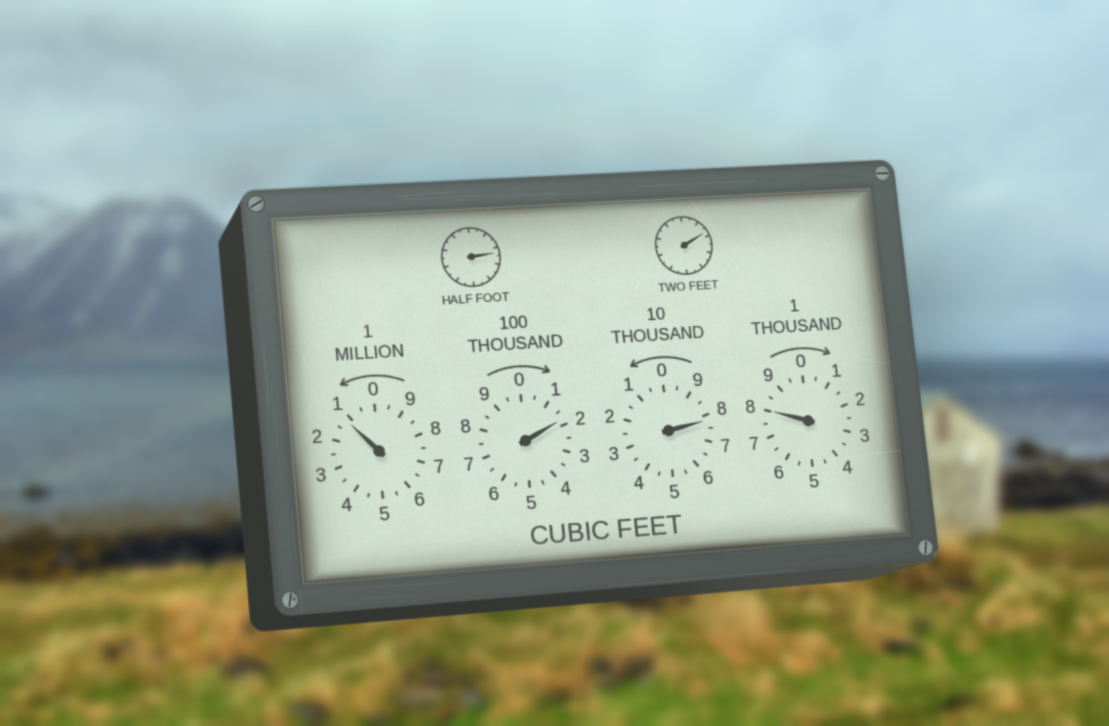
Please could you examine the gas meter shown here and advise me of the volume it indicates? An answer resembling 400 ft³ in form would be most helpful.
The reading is 117800 ft³
